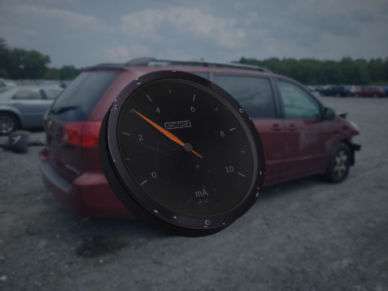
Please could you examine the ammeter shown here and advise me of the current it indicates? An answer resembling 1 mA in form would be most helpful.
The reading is 3 mA
